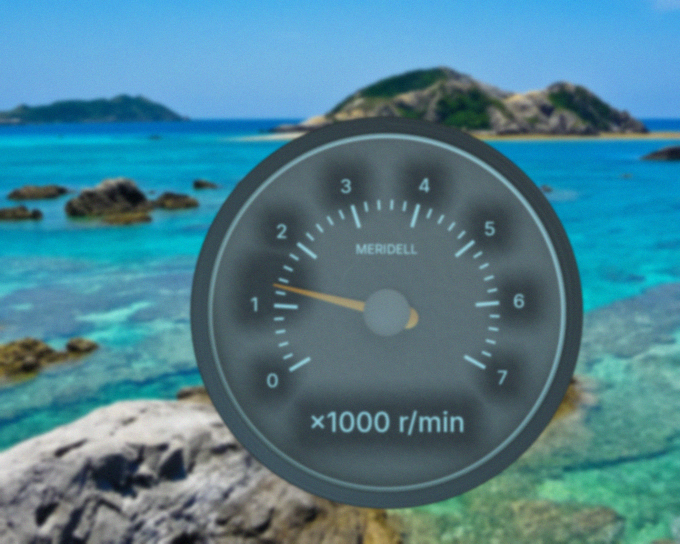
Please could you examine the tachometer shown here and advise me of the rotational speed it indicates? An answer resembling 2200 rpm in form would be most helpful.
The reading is 1300 rpm
